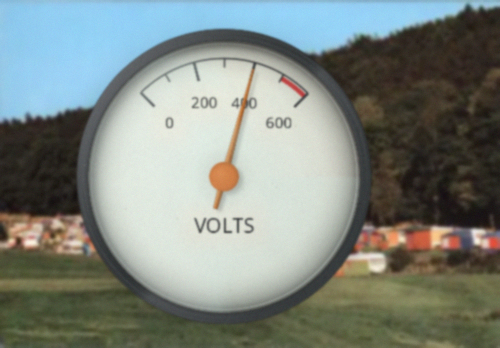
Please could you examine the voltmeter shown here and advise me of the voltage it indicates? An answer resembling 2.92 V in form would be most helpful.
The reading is 400 V
